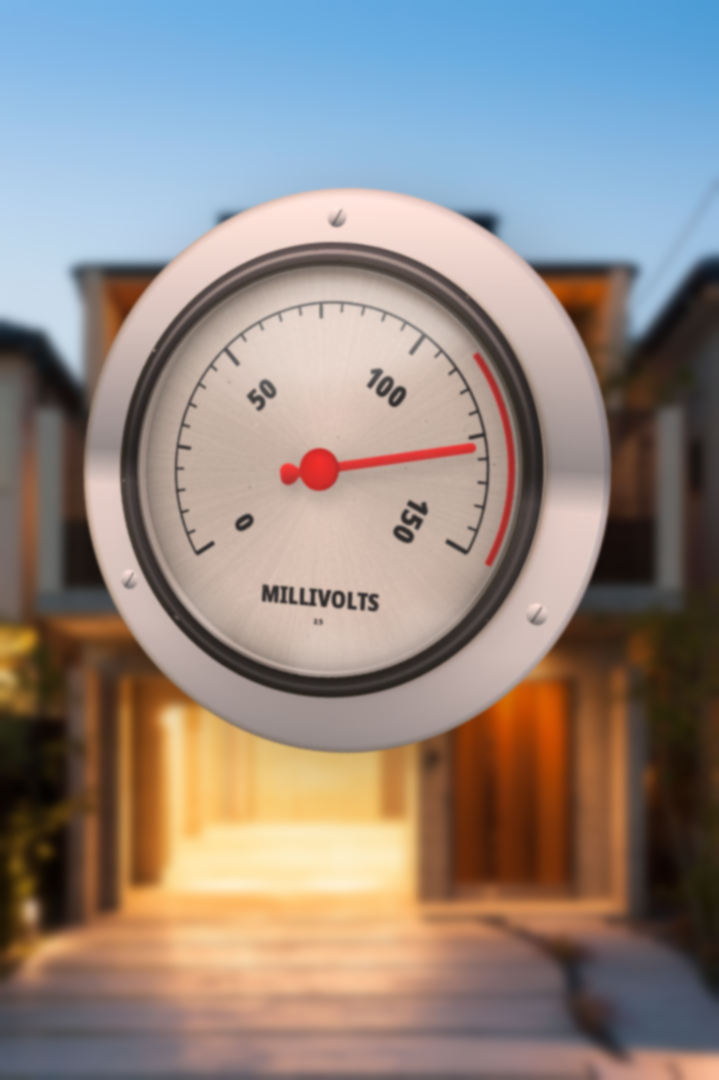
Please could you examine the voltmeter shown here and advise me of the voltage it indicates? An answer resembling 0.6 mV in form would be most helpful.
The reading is 127.5 mV
